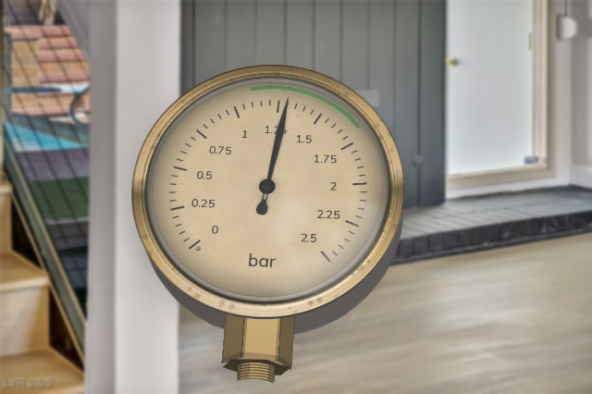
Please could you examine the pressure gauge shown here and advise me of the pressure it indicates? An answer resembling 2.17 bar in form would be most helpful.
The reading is 1.3 bar
